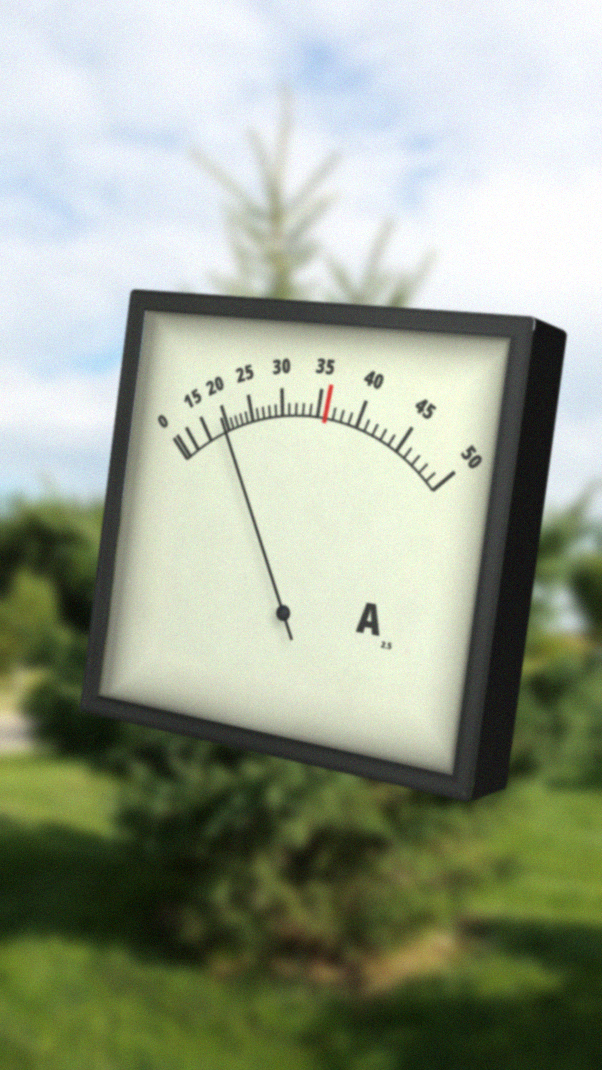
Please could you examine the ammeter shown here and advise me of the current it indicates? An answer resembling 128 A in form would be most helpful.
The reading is 20 A
